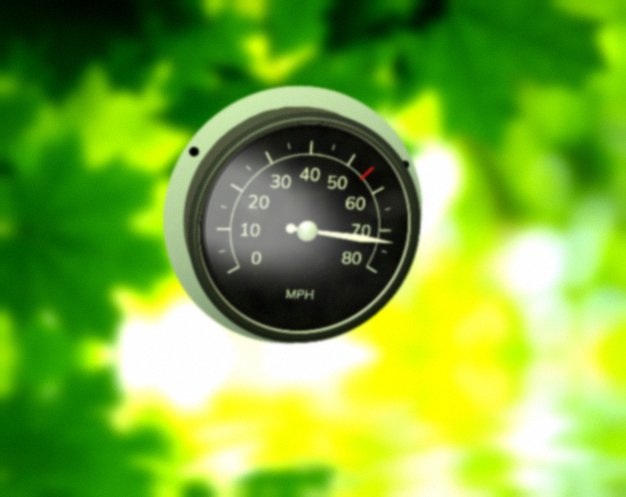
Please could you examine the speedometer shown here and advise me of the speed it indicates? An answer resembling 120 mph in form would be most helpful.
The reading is 72.5 mph
